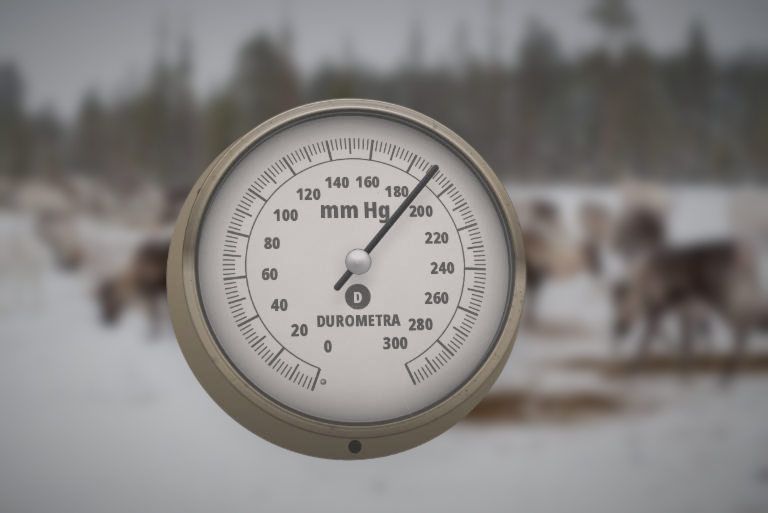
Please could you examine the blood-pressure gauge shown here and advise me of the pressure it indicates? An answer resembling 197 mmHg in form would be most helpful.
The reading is 190 mmHg
